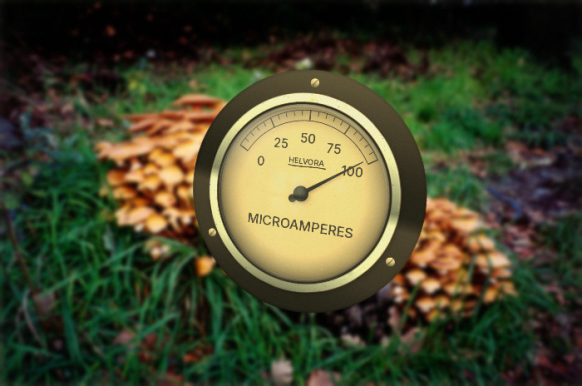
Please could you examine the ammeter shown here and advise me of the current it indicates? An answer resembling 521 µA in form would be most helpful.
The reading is 97.5 µA
